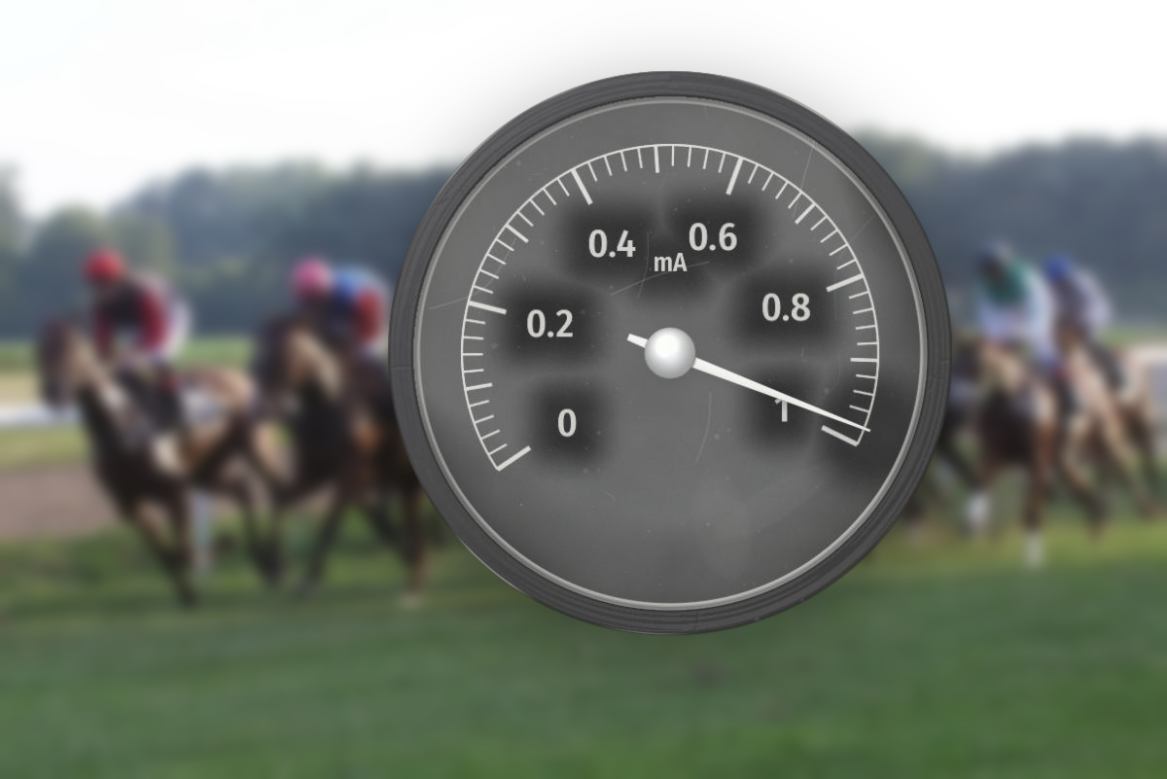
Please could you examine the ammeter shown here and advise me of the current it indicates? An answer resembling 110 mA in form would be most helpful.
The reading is 0.98 mA
